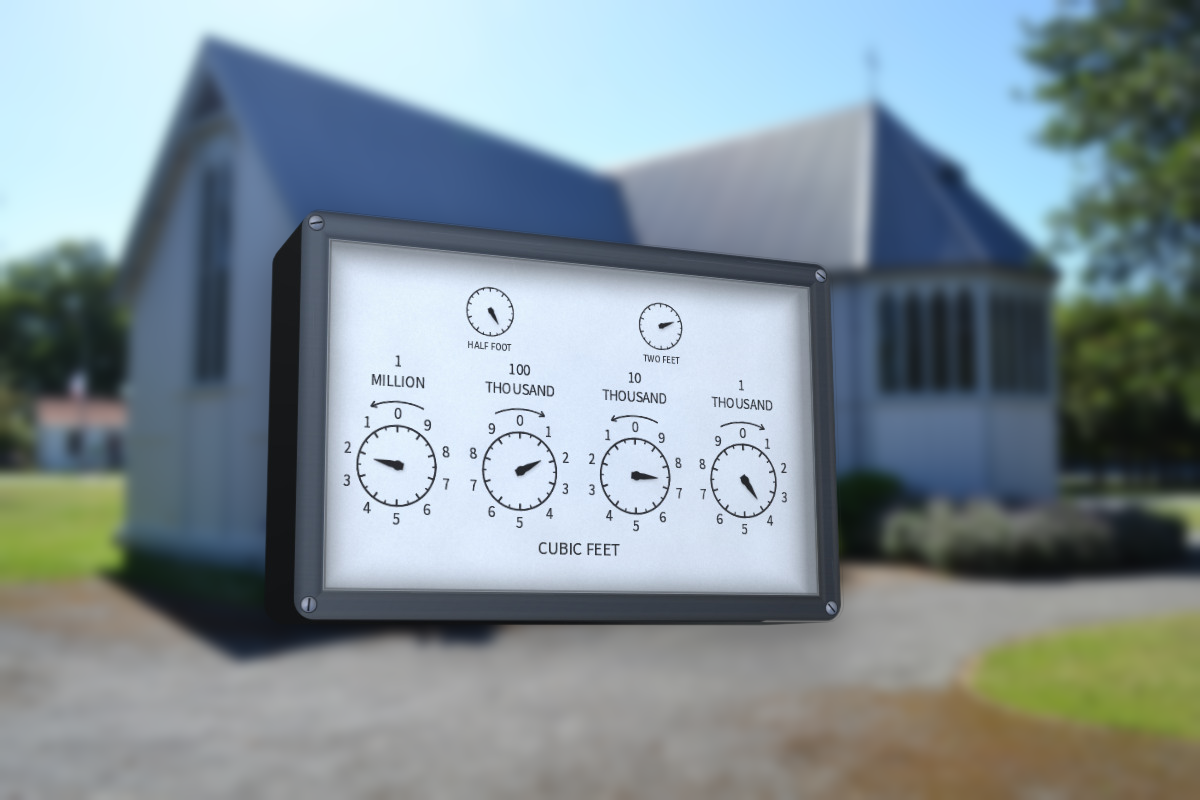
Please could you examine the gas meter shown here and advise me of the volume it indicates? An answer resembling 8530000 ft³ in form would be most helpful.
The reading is 217400 ft³
